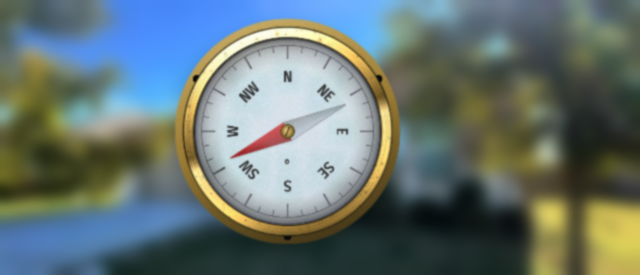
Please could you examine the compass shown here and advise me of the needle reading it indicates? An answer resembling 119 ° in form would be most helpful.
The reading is 245 °
